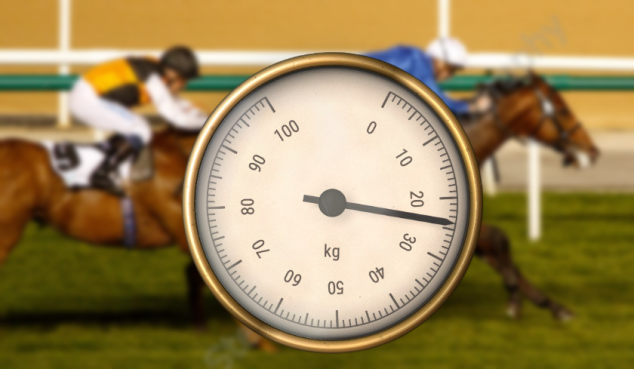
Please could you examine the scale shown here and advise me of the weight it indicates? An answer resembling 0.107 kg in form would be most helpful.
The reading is 24 kg
